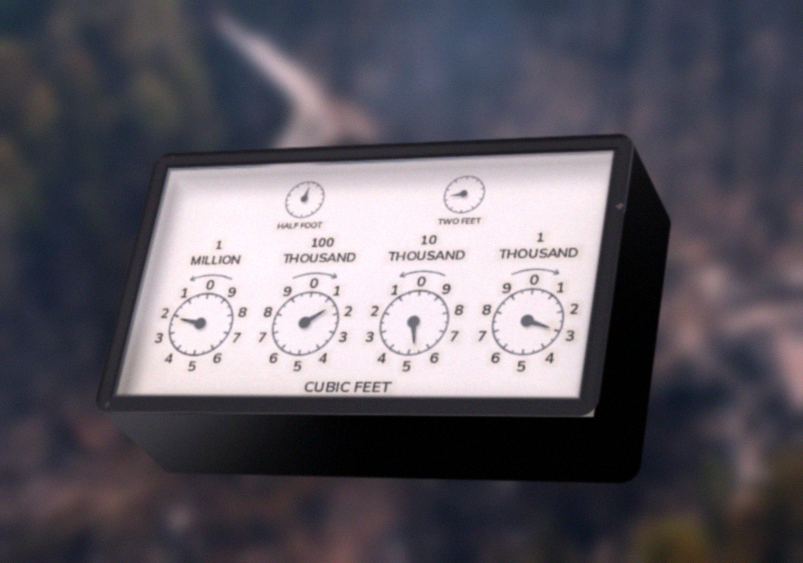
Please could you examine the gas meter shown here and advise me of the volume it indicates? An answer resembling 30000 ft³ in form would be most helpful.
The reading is 215300 ft³
